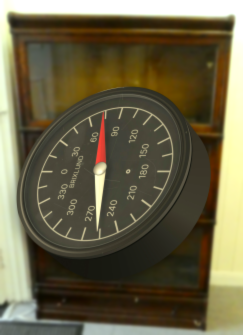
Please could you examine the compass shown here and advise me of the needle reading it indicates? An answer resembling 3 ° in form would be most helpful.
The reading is 75 °
